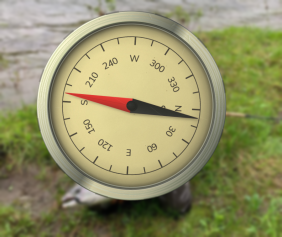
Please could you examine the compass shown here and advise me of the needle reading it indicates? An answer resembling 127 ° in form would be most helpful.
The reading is 187.5 °
